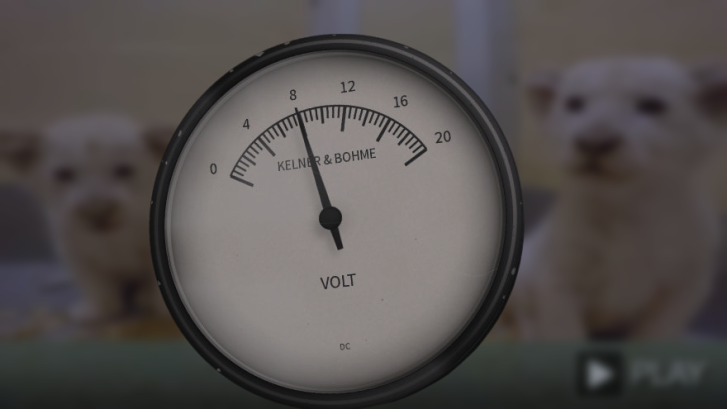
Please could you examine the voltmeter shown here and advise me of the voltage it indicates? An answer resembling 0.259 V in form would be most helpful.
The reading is 8 V
